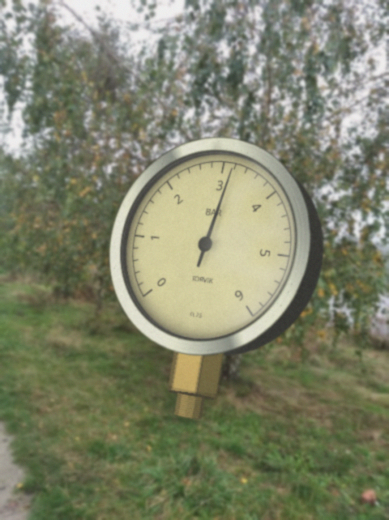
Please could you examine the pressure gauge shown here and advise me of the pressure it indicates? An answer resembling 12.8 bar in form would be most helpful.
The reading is 3.2 bar
